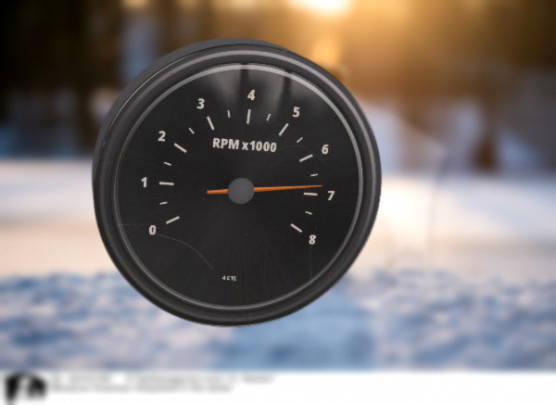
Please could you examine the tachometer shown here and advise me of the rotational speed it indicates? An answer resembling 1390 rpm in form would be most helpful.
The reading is 6750 rpm
